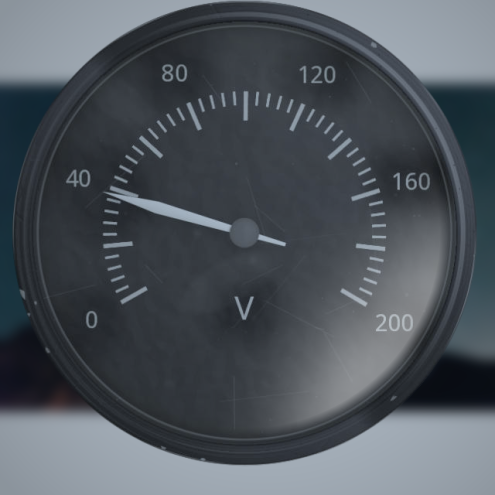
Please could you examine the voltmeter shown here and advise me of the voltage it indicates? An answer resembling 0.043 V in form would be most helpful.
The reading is 38 V
